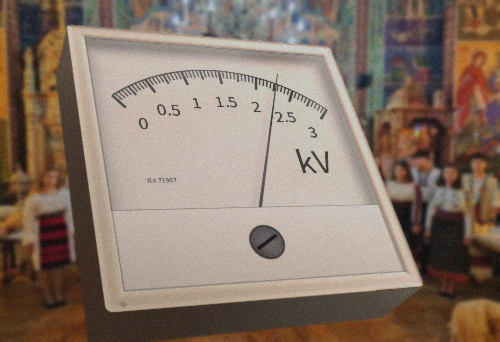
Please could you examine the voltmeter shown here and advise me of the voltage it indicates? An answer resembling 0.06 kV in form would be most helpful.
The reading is 2.25 kV
